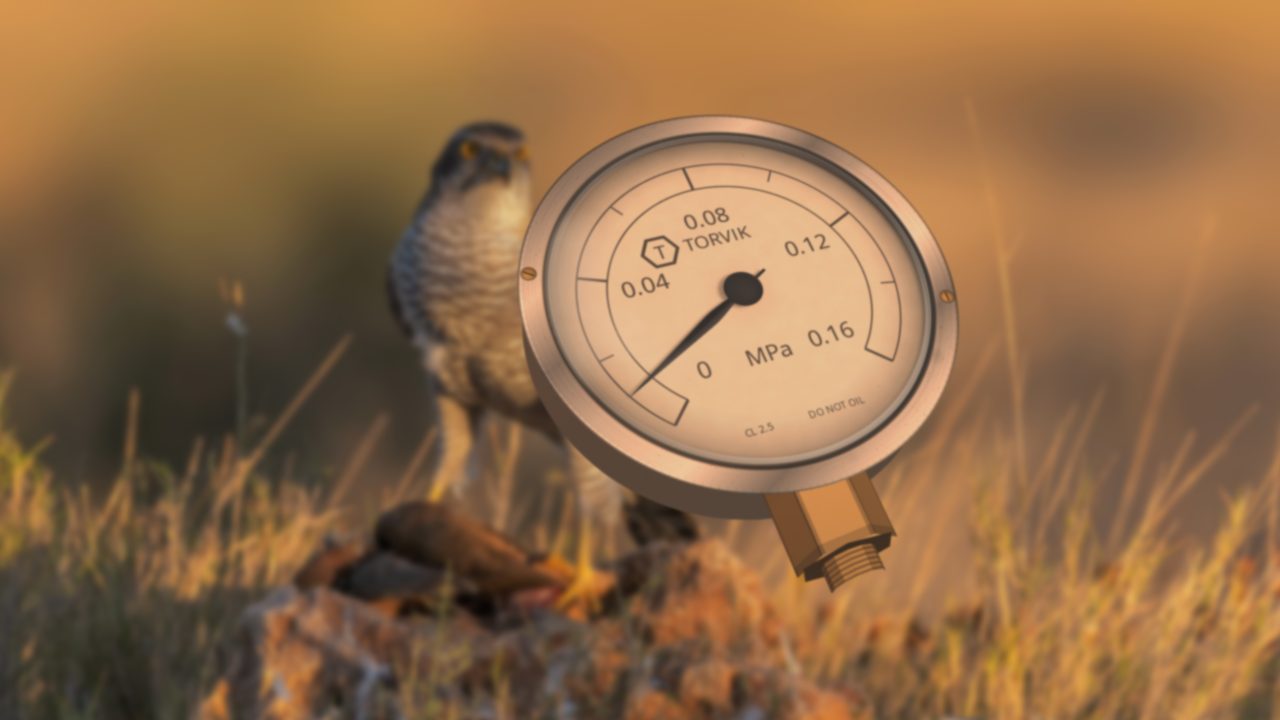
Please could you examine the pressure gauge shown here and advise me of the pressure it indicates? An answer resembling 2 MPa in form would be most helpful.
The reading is 0.01 MPa
